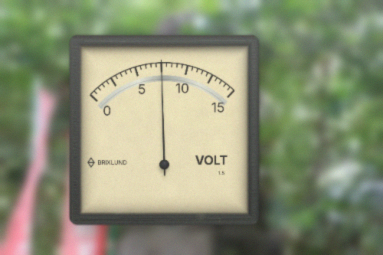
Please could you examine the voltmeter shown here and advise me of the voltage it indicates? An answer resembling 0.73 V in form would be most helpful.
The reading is 7.5 V
